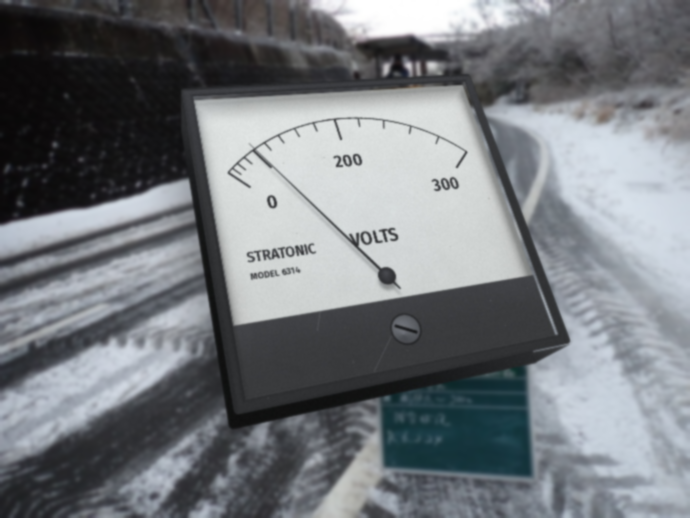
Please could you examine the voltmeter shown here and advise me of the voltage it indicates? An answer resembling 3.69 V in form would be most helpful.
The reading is 100 V
